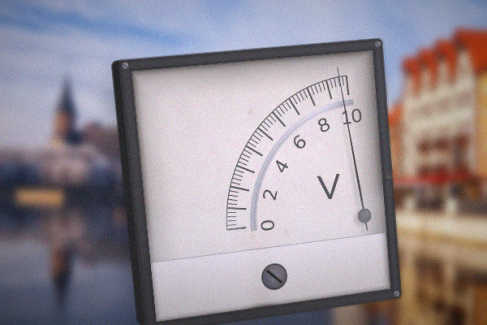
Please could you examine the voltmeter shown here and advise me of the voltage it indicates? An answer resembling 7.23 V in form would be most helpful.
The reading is 9.6 V
